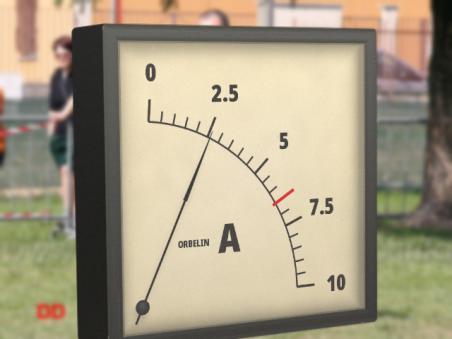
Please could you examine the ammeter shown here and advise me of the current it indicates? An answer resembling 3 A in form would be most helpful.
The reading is 2.5 A
